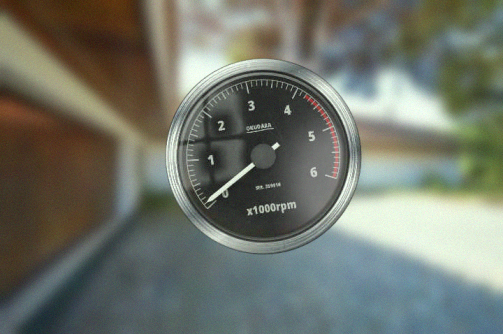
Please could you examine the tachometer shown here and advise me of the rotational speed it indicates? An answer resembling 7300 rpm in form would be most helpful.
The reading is 100 rpm
